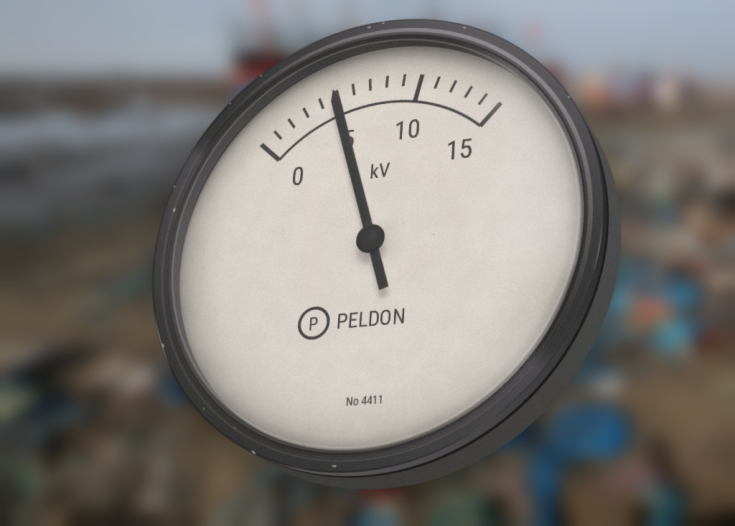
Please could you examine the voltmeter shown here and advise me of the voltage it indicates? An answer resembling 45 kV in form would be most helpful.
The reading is 5 kV
